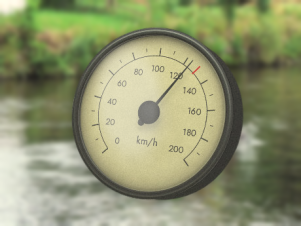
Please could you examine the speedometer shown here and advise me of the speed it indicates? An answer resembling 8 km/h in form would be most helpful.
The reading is 125 km/h
